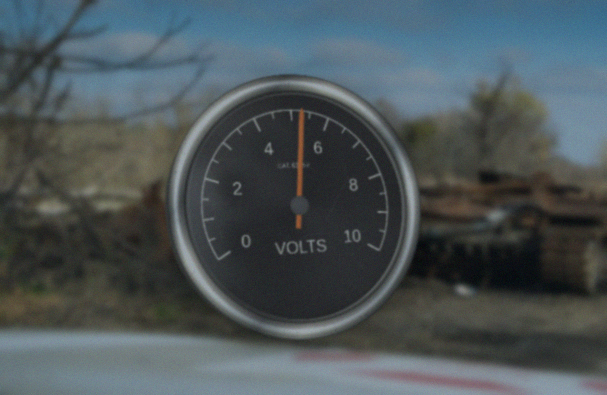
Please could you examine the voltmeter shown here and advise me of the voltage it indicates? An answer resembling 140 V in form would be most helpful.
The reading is 5.25 V
